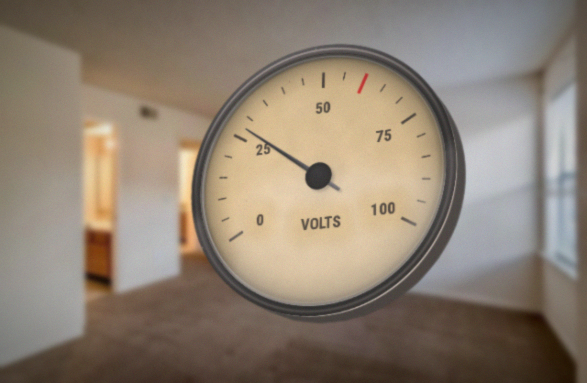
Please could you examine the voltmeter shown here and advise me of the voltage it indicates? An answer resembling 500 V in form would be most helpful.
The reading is 27.5 V
